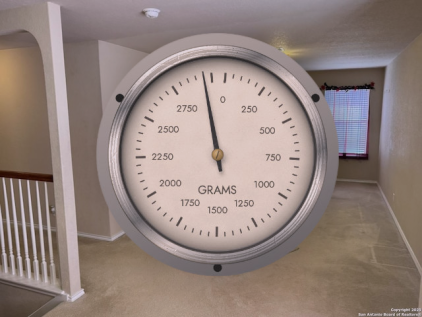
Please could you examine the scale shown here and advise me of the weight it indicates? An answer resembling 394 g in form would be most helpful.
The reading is 2950 g
